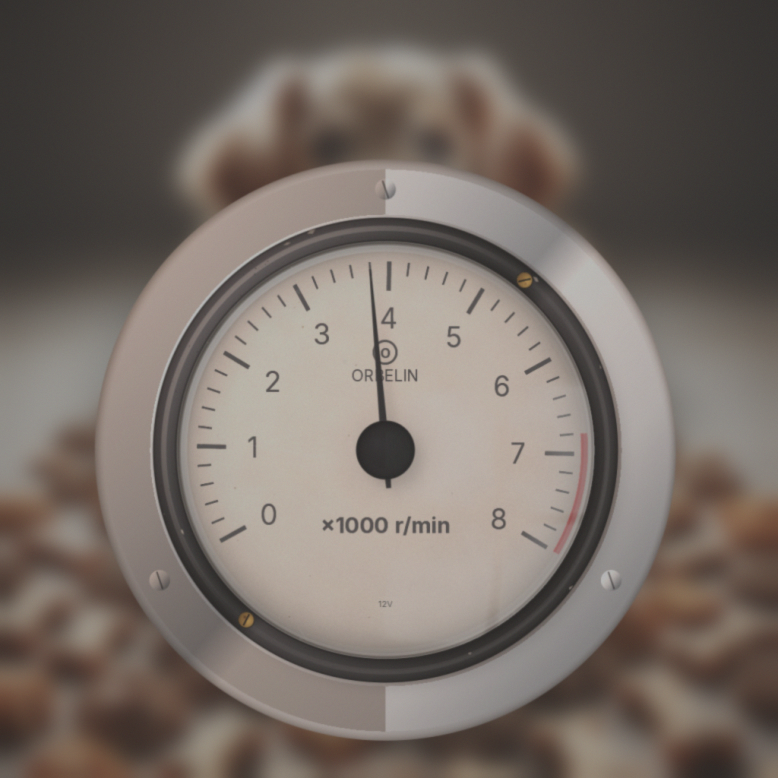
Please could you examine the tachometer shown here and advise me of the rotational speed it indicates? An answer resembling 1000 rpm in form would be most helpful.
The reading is 3800 rpm
